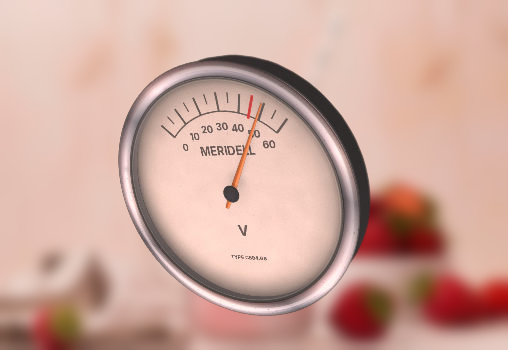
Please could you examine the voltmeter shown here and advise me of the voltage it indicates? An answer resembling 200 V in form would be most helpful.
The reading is 50 V
